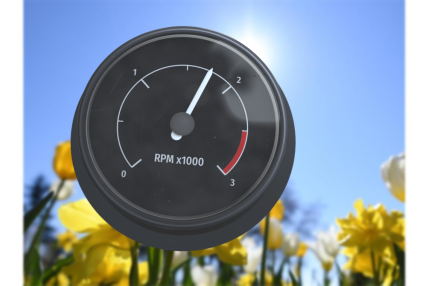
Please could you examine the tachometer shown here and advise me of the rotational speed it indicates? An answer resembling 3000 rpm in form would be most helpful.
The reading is 1750 rpm
